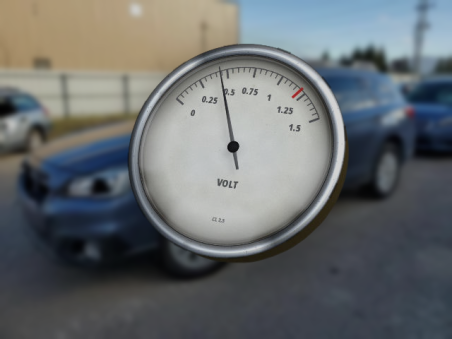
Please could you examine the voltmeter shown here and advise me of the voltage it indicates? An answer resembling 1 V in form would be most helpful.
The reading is 0.45 V
